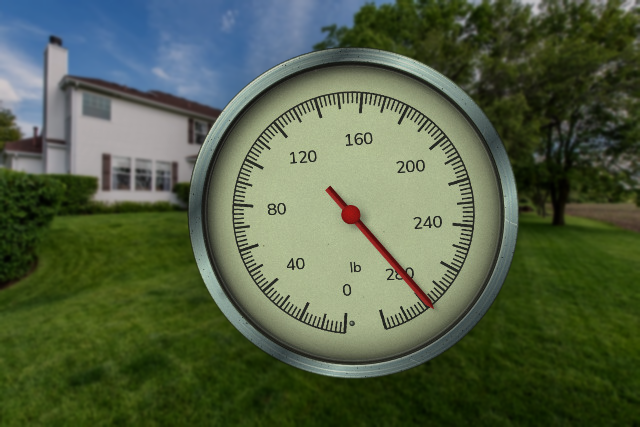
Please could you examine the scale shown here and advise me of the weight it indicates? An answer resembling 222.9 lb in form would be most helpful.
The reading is 278 lb
